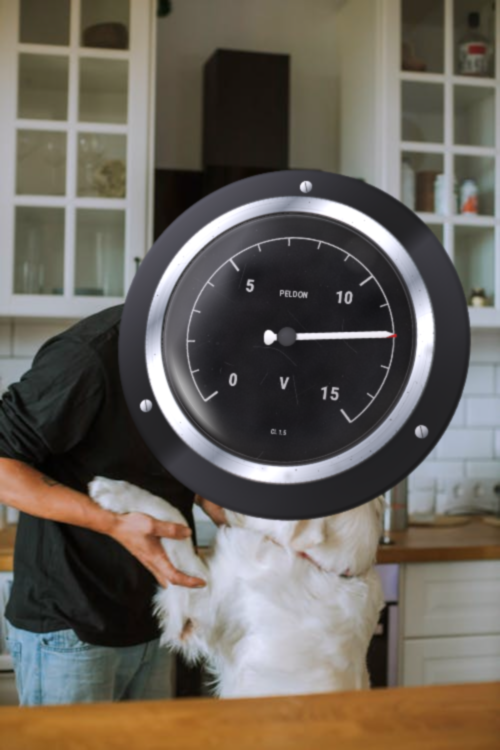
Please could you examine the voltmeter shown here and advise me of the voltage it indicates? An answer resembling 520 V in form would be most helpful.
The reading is 12 V
